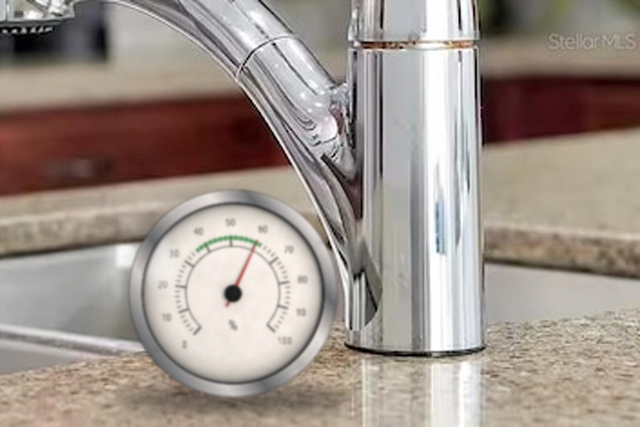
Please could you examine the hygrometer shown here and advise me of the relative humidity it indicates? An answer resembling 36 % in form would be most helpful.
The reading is 60 %
